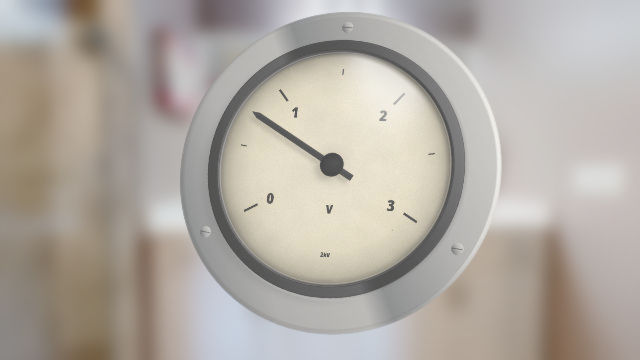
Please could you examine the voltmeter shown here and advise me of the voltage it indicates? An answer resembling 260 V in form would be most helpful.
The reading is 0.75 V
